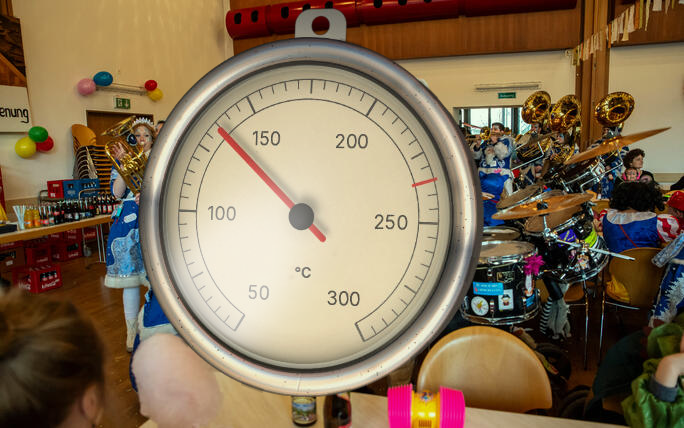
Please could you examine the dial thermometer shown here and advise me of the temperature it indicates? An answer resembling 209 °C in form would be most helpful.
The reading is 135 °C
